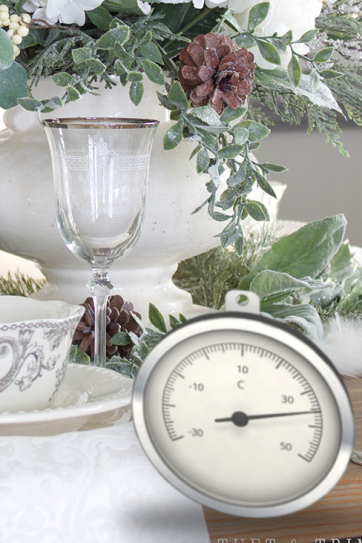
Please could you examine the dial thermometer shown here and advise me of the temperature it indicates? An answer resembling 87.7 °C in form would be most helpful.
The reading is 35 °C
